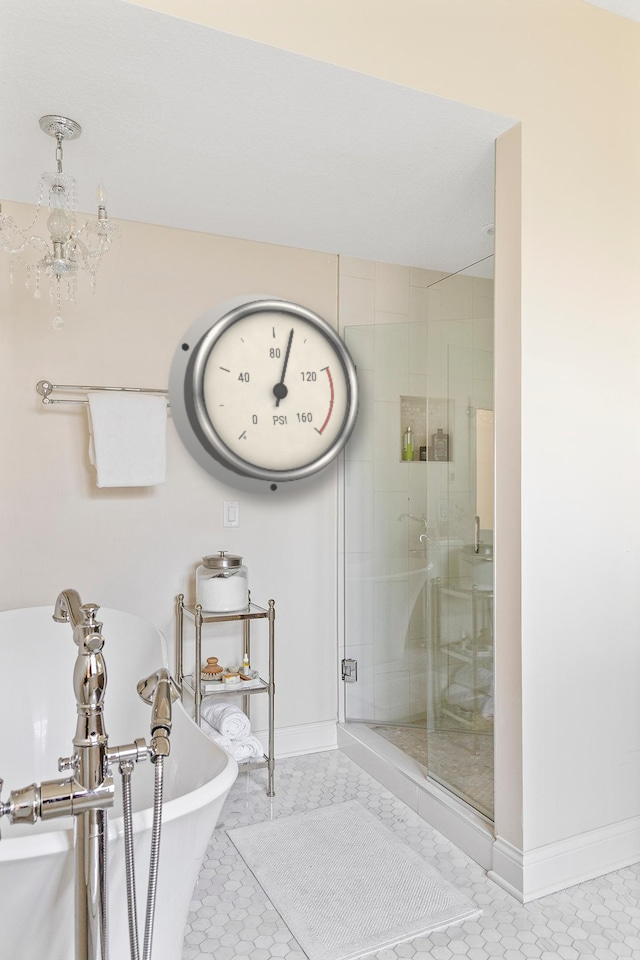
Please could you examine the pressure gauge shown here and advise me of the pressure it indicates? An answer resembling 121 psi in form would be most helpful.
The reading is 90 psi
